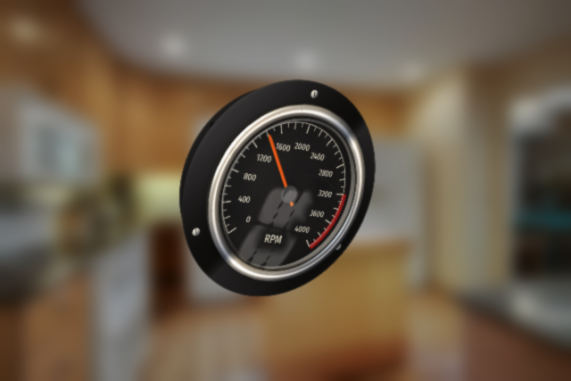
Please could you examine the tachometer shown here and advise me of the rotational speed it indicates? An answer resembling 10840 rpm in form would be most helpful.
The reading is 1400 rpm
